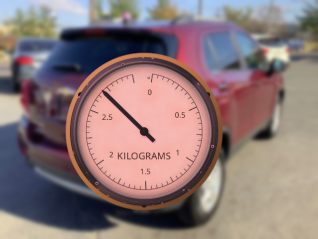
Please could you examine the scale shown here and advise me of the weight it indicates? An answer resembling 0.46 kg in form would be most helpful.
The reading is 2.7 kg
